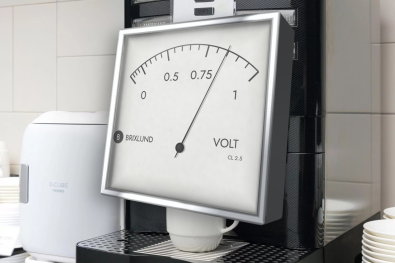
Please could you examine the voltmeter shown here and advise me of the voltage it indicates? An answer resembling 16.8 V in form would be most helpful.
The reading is 0.85 V
